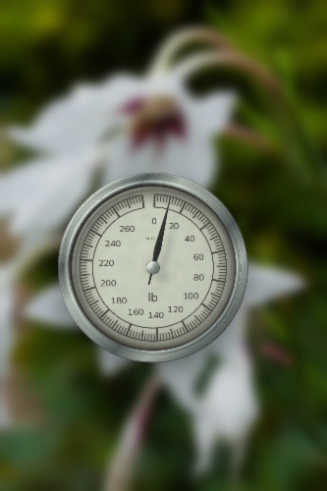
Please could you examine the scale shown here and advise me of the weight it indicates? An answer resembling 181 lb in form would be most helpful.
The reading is 10 lb
